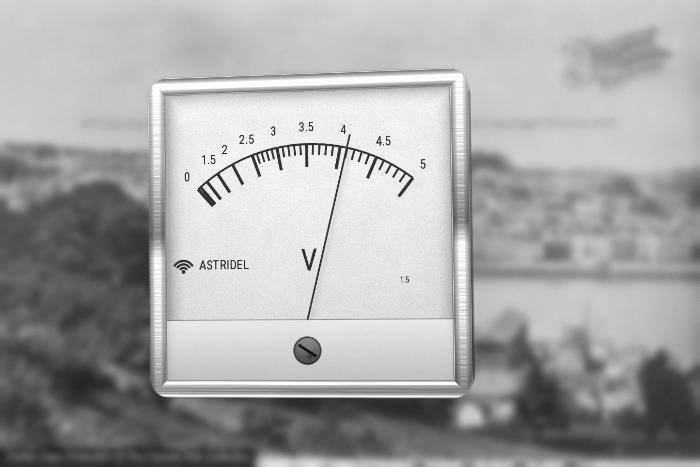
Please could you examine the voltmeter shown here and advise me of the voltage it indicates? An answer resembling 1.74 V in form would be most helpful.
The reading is 4.1 V
